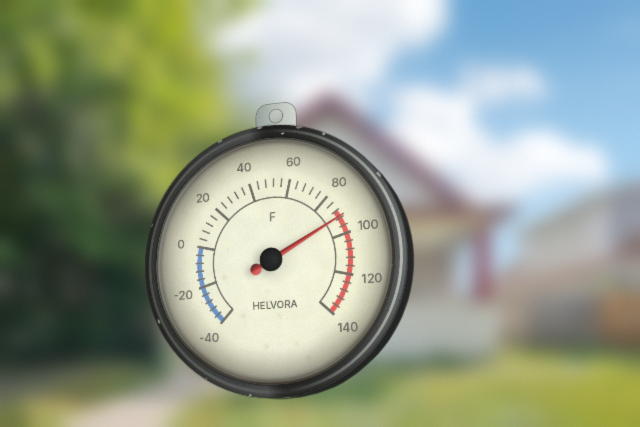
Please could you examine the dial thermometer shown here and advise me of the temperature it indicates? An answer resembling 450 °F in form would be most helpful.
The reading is 92 °F
